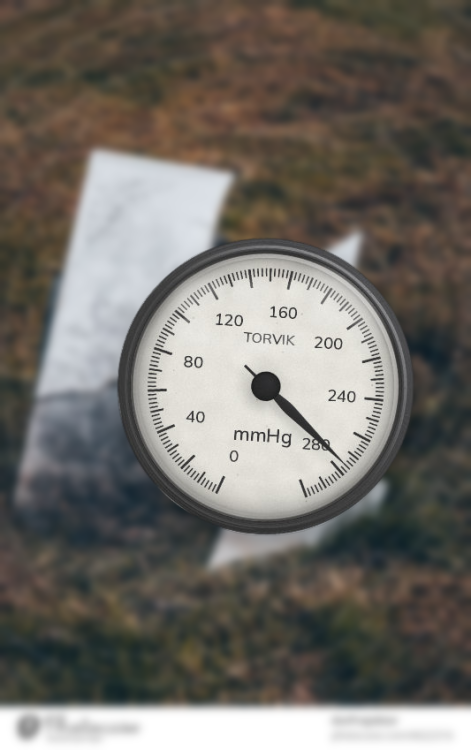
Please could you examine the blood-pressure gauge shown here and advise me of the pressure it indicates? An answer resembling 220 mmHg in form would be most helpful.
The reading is 276 mmHg
